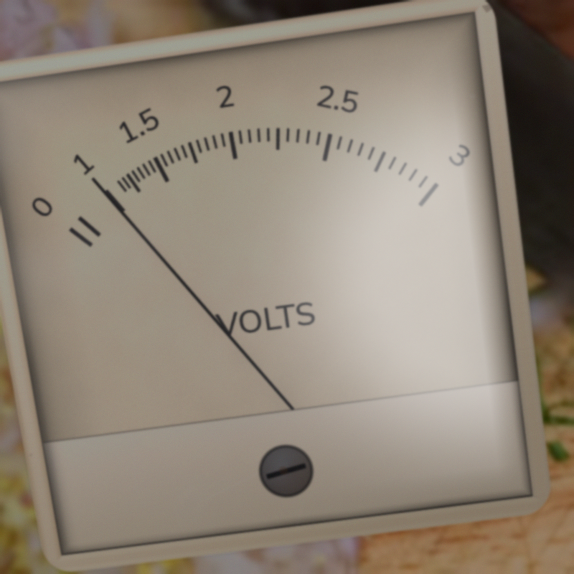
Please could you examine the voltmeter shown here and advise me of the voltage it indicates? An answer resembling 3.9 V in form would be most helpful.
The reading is 1 V
